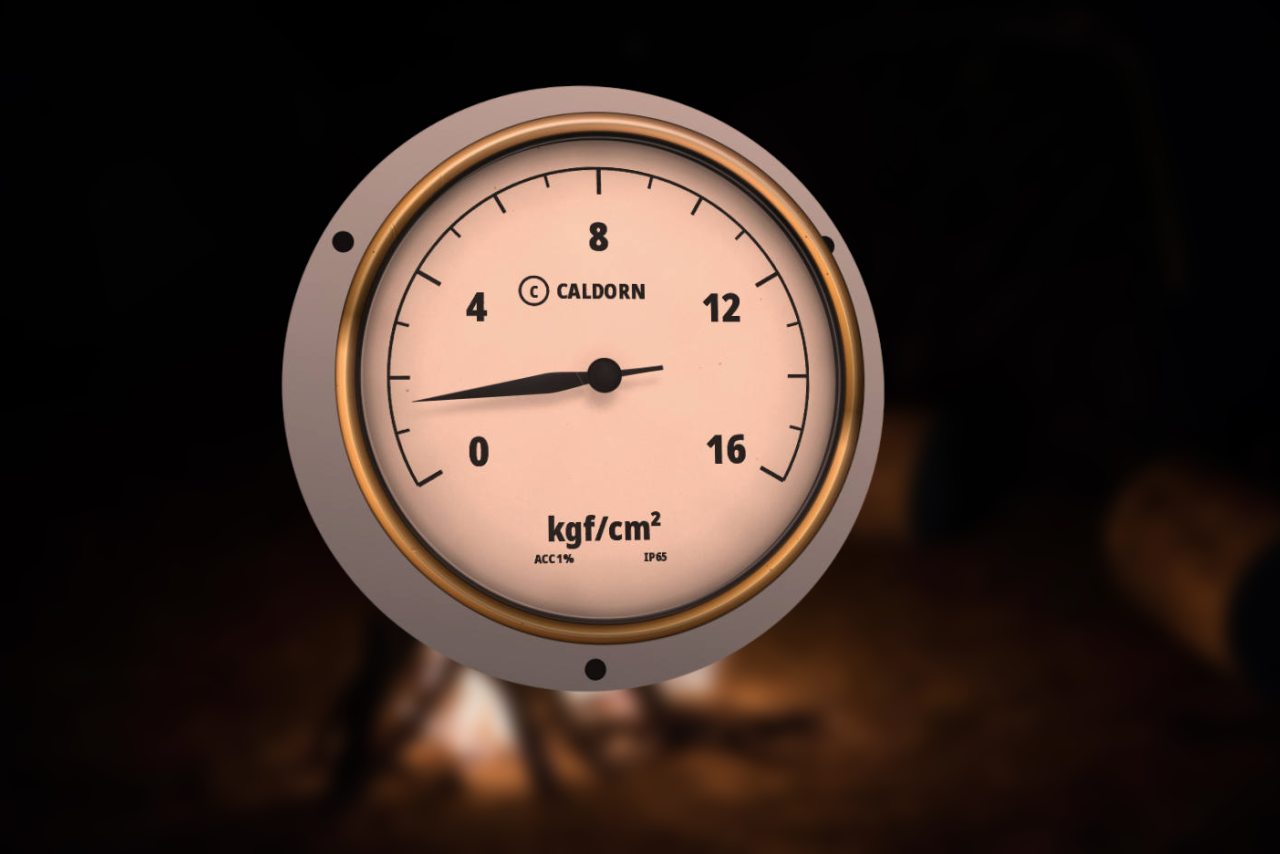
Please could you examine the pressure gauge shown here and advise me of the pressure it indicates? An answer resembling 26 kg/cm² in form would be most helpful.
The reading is 1.5 kg/cm²
